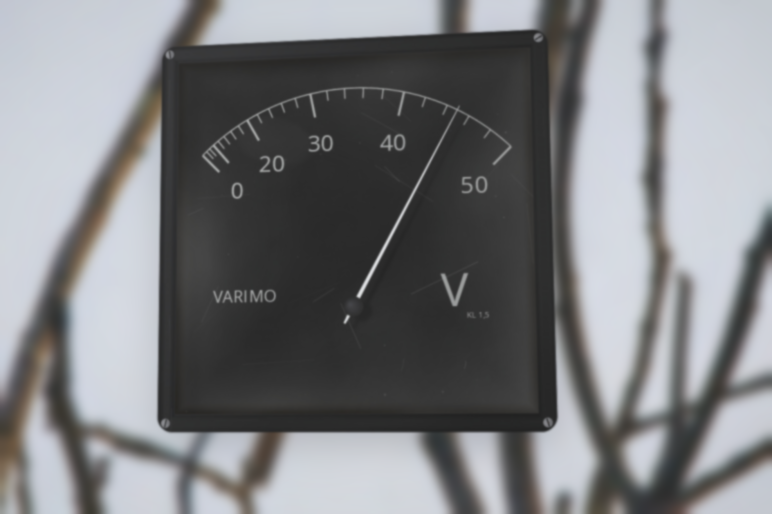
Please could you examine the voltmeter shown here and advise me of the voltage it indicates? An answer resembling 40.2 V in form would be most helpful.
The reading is 45 V
